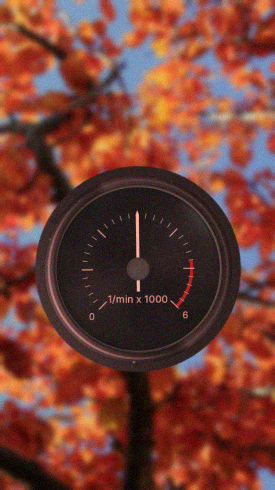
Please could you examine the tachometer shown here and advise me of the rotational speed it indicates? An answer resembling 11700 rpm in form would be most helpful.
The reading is 3000 rpm
